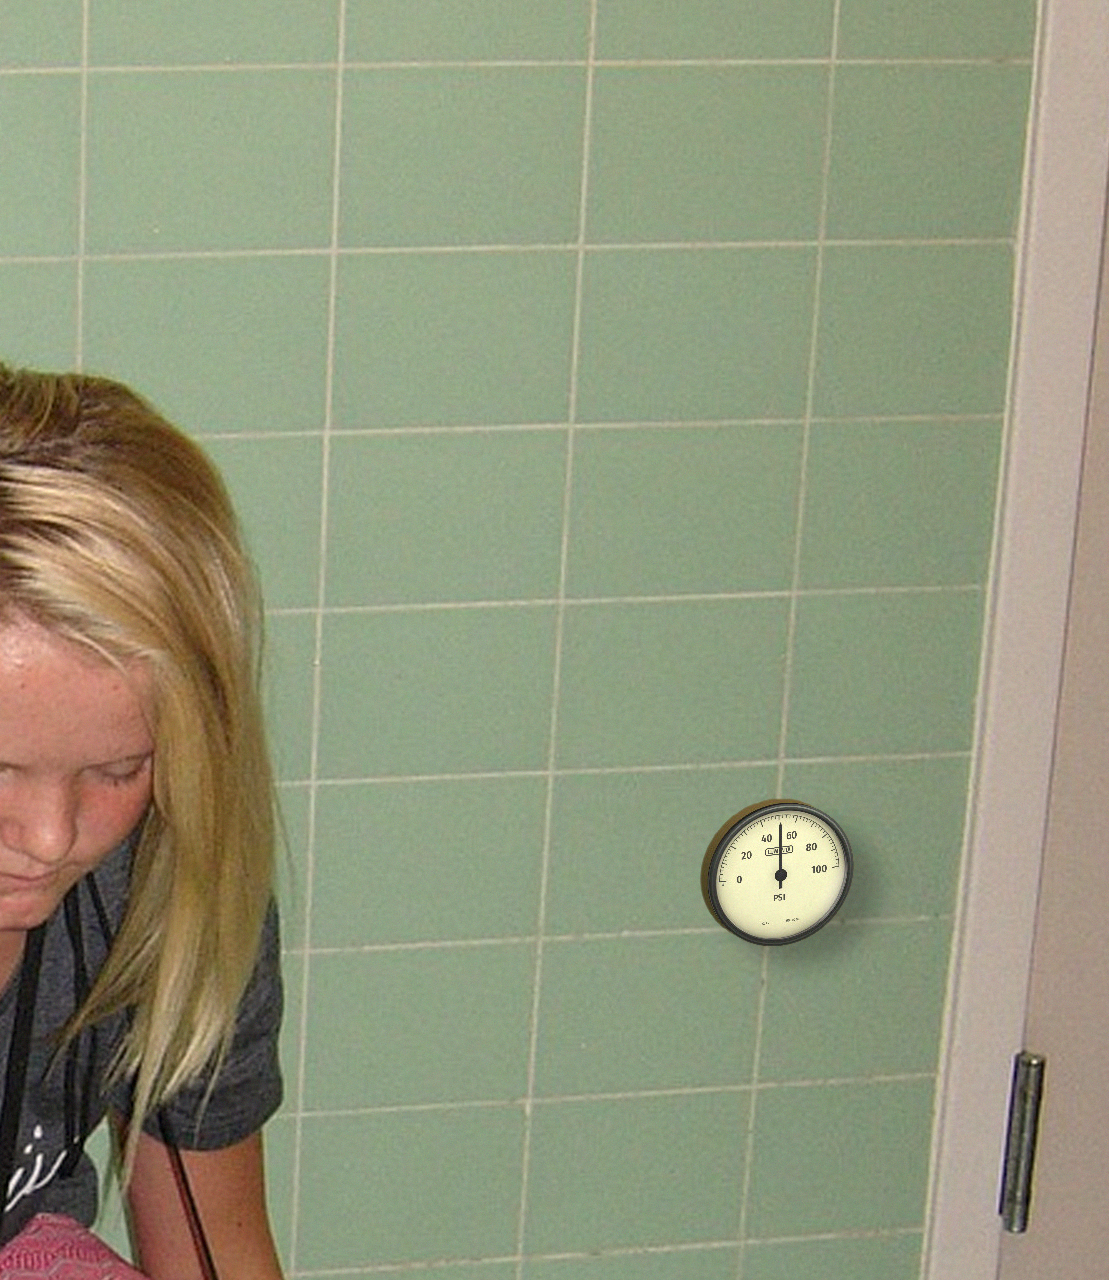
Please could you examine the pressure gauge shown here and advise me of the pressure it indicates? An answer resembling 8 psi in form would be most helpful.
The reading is 50 psi
